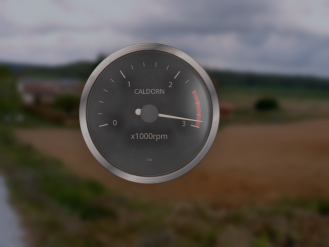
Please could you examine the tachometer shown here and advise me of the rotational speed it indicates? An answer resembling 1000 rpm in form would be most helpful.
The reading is 2900 rpm
